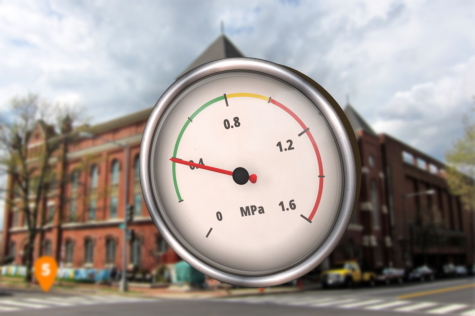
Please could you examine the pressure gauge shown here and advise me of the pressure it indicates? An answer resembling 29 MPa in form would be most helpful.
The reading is 0.4 MPa
